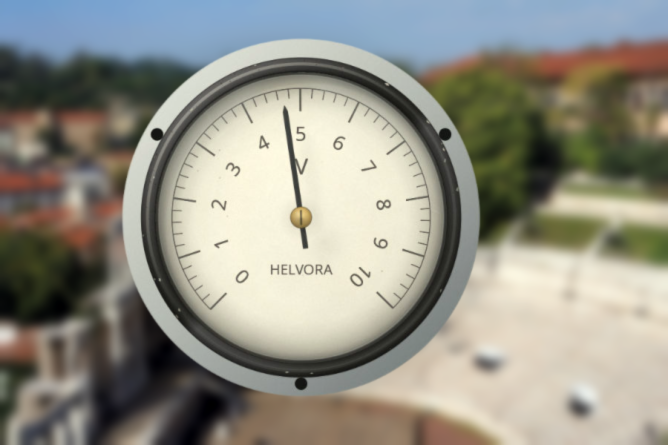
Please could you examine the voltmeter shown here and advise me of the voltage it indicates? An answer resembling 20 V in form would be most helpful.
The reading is 4.7 V
